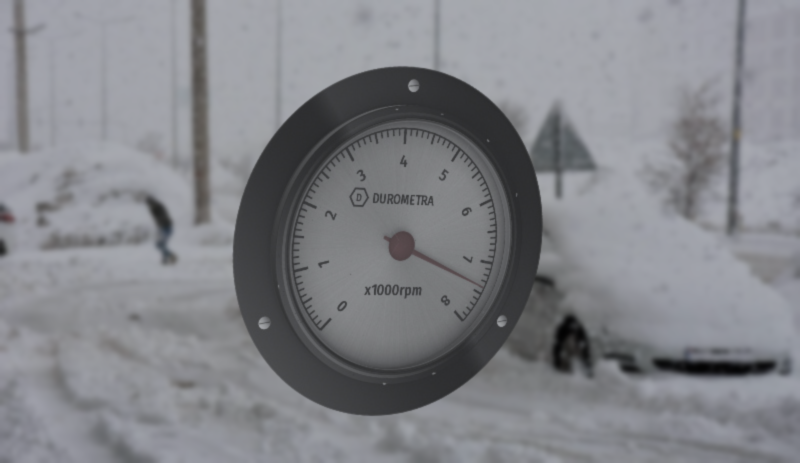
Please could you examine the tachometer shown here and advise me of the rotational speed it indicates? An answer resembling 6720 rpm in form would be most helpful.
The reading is 7400 rpm
